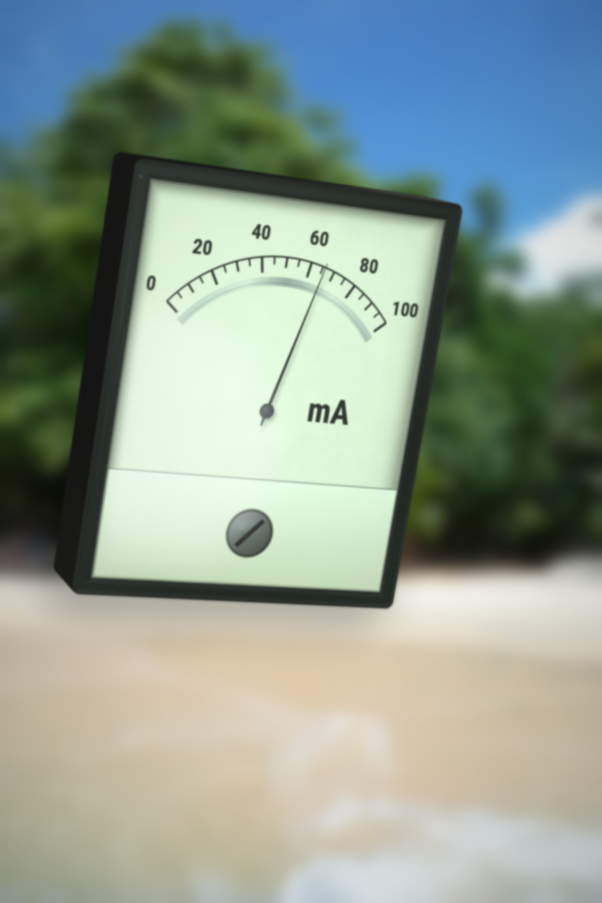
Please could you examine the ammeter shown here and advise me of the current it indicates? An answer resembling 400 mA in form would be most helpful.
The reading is 65 mA
